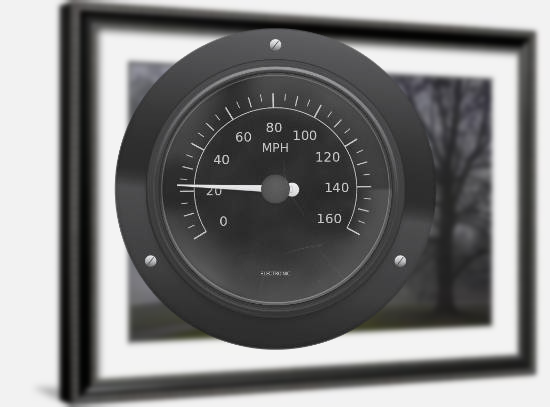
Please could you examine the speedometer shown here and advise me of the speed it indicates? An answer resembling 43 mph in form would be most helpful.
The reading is 22.5 mph
